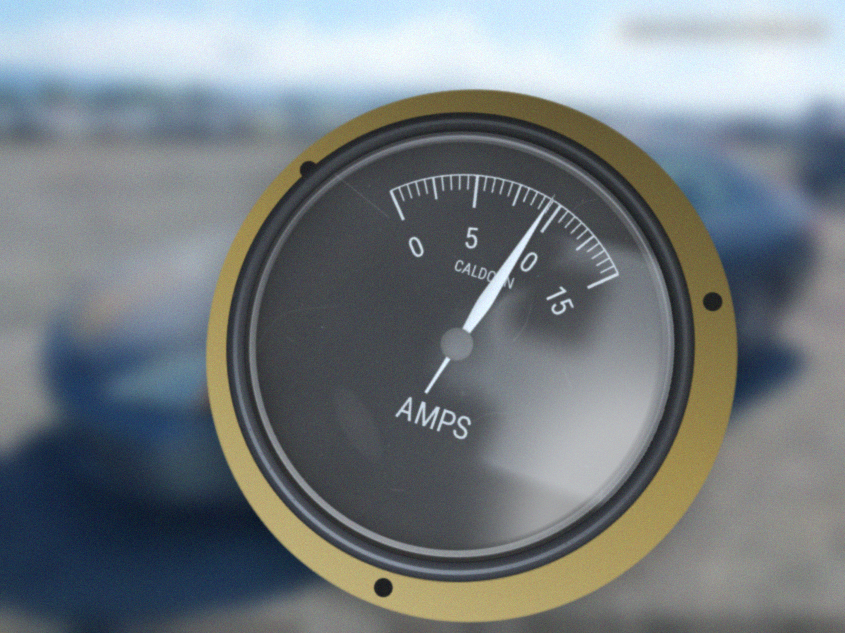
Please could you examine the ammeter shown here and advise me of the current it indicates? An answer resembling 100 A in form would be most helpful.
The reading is 9.5 A
